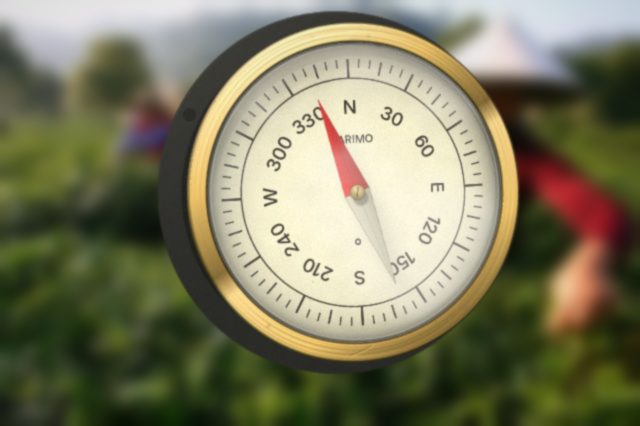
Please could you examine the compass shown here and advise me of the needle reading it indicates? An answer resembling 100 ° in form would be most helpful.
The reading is 340 °
